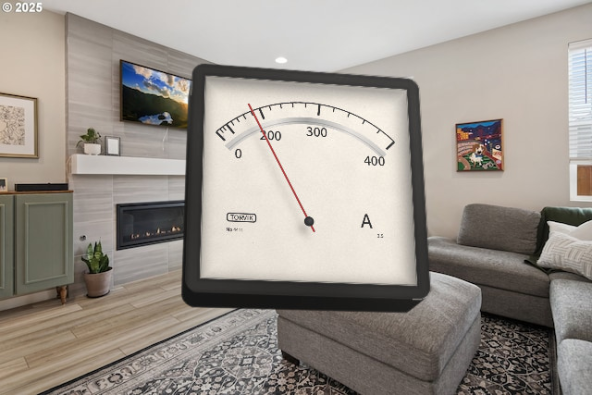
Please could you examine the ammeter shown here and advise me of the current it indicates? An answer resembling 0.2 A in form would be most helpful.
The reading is 180 A
